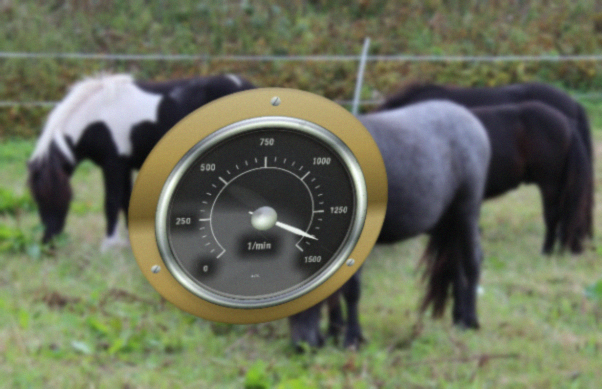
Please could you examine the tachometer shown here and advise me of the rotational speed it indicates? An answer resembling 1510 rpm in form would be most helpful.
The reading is 1400 rpm
